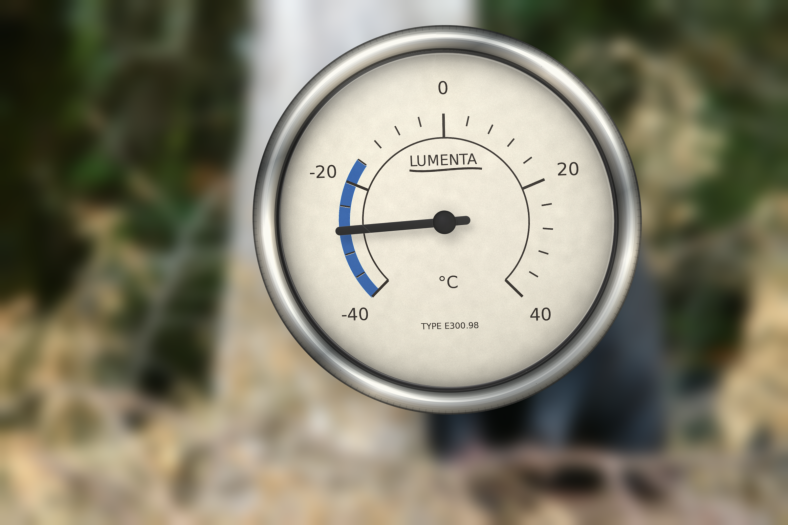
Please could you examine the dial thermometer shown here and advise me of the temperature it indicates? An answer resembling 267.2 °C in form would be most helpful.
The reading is -28 °C
